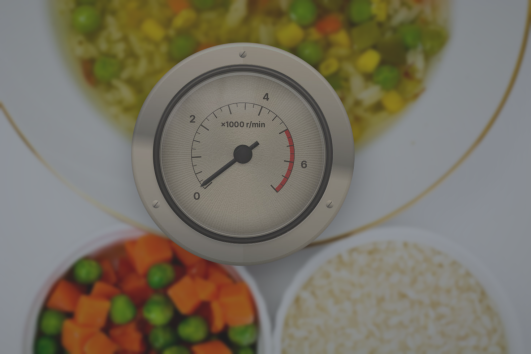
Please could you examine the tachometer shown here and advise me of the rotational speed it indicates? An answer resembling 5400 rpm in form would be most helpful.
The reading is 125 rpm
